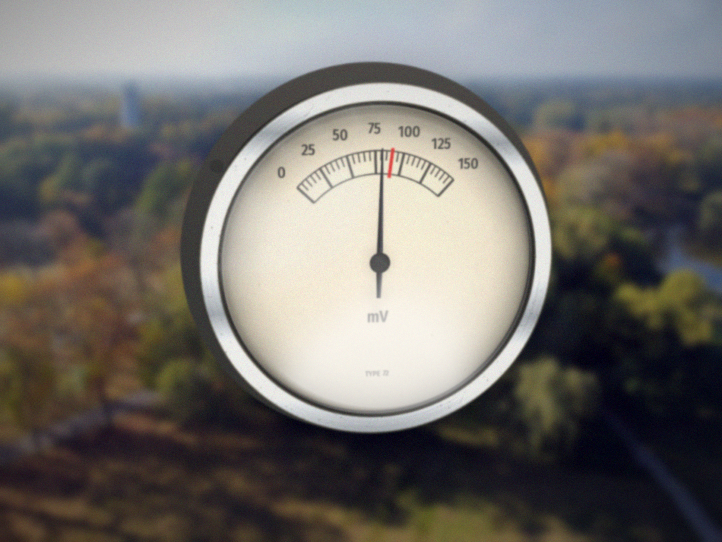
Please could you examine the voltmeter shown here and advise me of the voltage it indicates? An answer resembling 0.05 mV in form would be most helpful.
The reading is 80 mV
